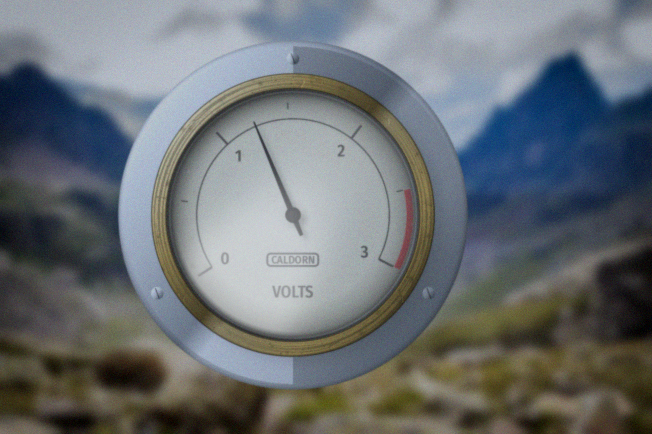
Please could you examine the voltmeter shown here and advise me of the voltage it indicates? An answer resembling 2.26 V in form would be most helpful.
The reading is 1.25 V
